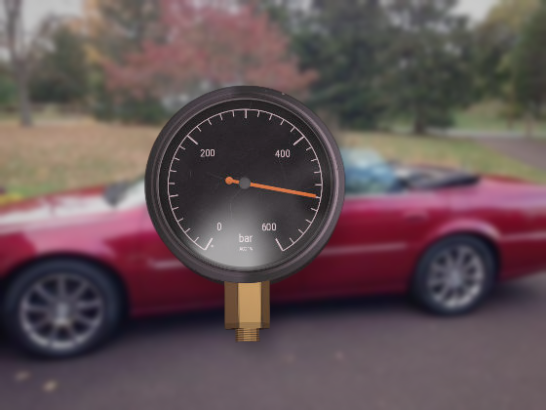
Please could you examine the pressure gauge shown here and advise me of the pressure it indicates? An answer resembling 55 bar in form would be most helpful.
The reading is 500 bar
